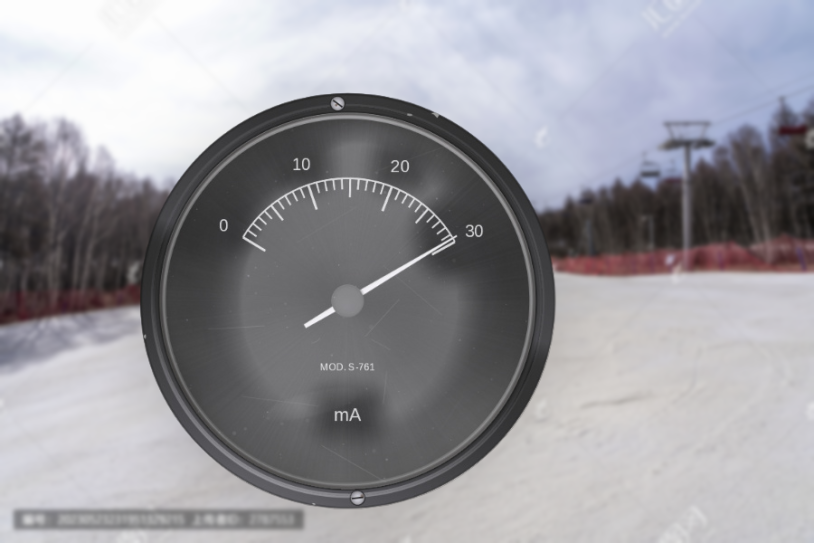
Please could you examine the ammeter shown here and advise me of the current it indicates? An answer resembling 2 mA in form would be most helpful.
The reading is 29.5 mA
